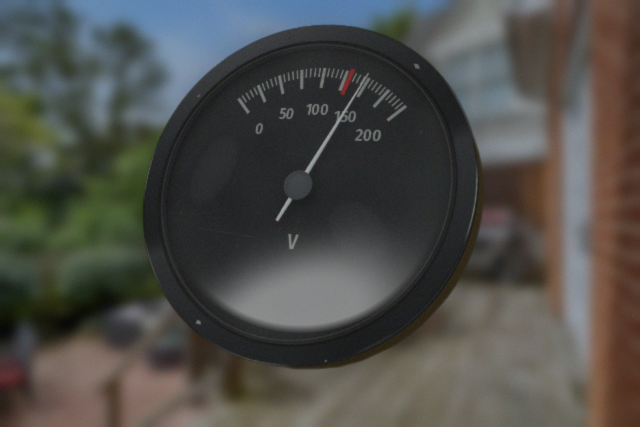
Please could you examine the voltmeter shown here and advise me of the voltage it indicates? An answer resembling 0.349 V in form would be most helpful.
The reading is 150 V
